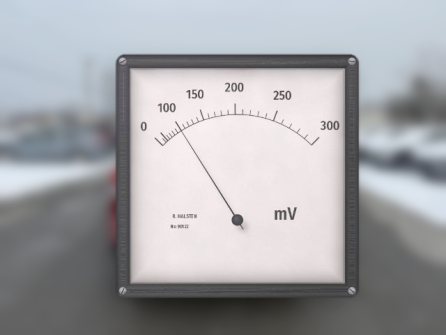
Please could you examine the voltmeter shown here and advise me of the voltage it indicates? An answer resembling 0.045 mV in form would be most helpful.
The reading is 100 mV
